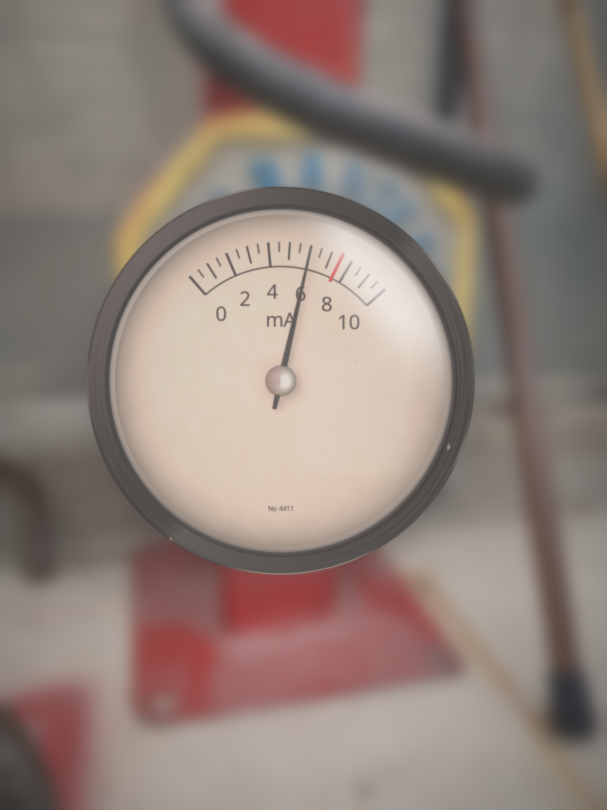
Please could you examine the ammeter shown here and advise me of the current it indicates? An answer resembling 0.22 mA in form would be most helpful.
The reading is 6 mA
